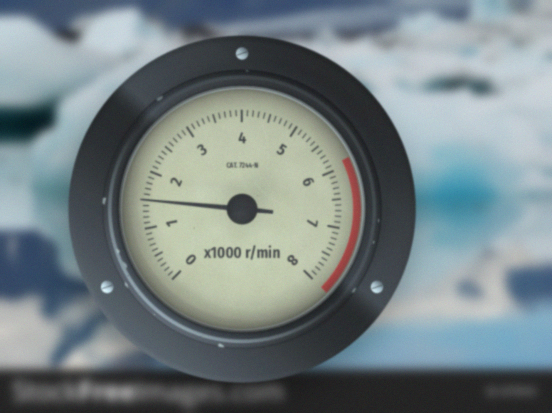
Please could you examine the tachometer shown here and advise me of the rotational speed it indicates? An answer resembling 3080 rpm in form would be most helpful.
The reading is 1500 rpm
